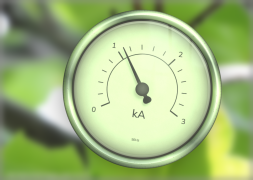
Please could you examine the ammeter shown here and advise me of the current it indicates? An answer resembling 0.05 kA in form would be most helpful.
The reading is 1.1 kA
